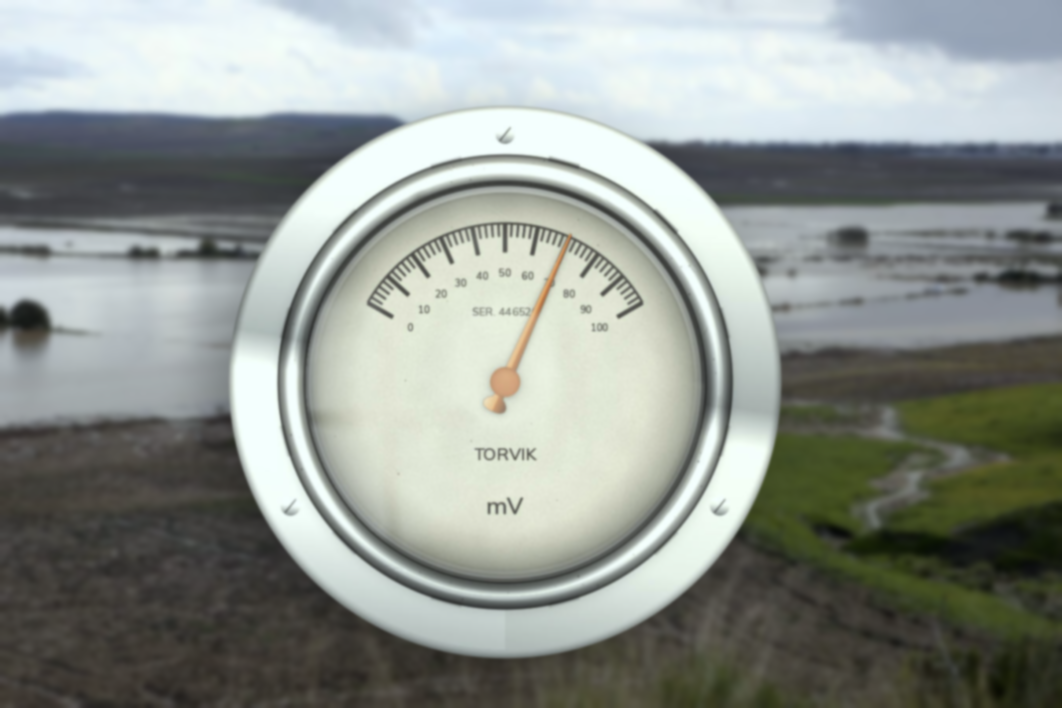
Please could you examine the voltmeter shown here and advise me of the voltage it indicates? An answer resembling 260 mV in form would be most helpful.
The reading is 70 mV
